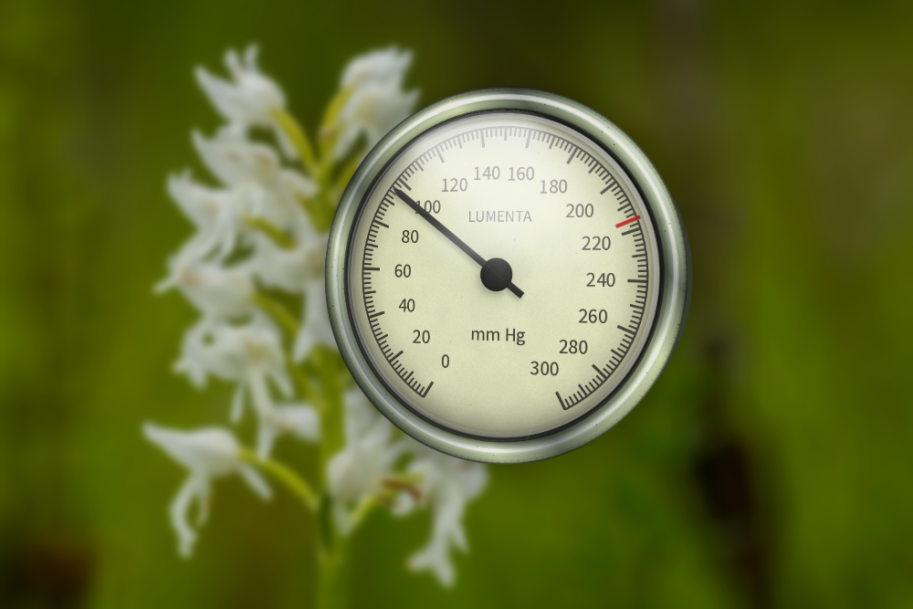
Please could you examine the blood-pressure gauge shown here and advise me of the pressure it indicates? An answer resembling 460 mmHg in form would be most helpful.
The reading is 96 mmHg
